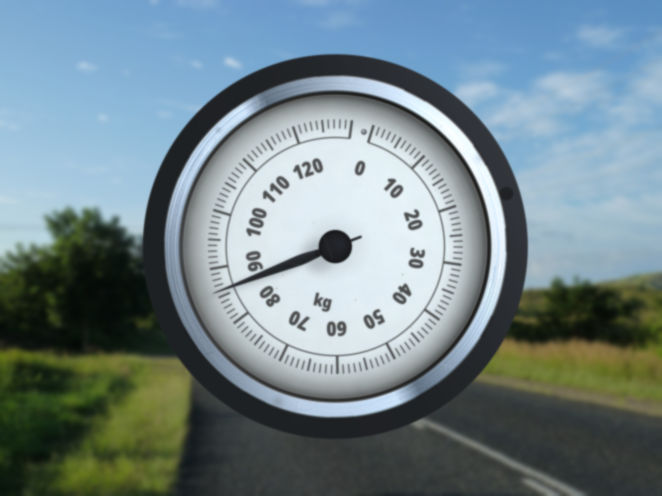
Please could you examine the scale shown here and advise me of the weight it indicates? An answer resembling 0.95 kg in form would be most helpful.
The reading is 86 kg
